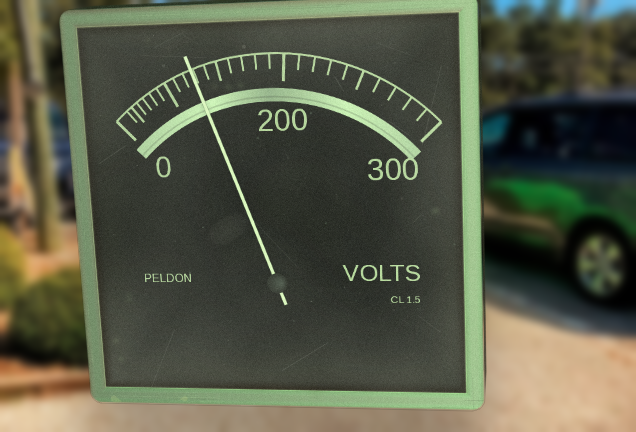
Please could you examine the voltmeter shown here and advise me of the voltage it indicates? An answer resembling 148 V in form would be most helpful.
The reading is 130 V
